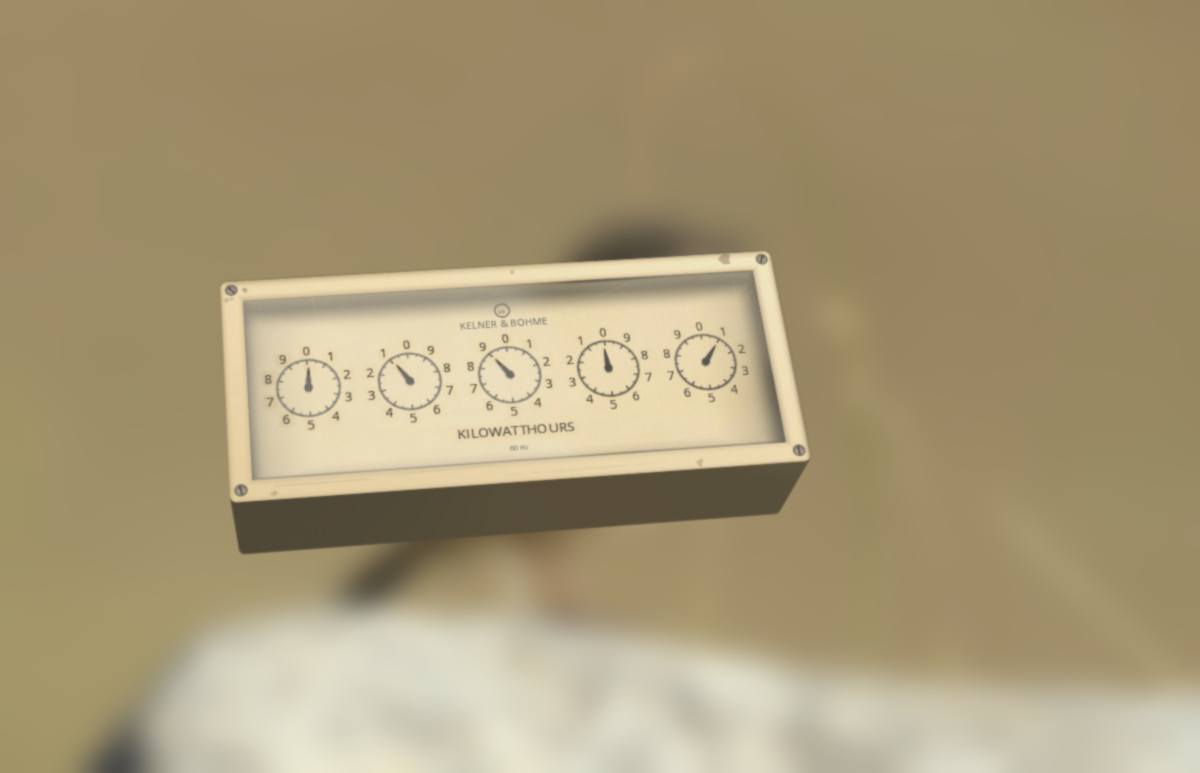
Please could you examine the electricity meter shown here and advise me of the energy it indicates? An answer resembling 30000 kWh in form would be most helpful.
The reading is 901 kWh
